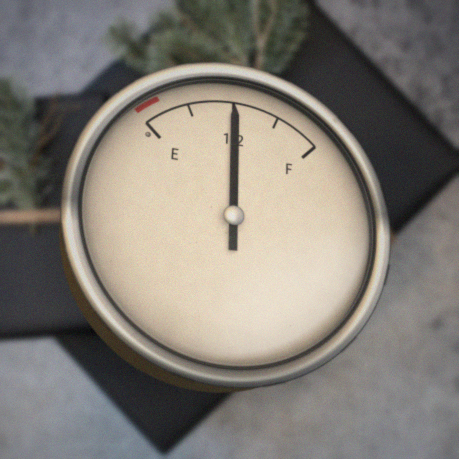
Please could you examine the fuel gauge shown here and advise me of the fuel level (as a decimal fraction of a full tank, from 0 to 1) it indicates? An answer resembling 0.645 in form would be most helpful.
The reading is 0.5
